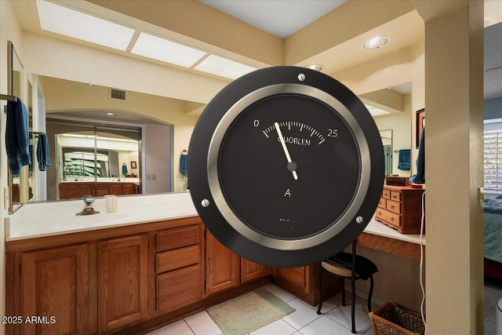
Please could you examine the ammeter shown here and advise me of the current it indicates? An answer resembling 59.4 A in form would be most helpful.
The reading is 5 A
